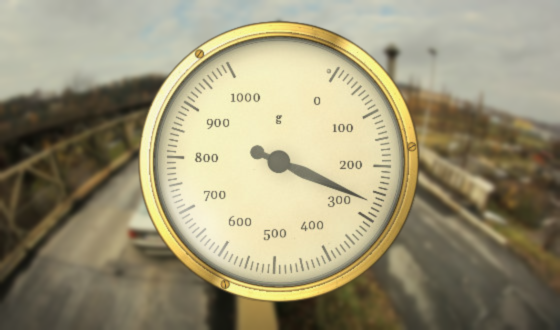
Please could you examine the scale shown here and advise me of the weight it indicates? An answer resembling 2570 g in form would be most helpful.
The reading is 270 g
